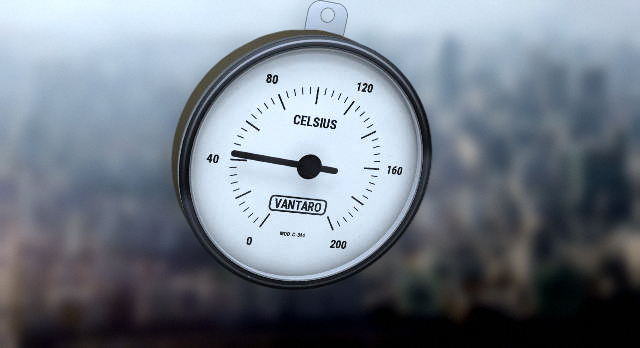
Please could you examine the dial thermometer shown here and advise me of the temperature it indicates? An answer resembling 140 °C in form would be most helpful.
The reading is 44 °C
